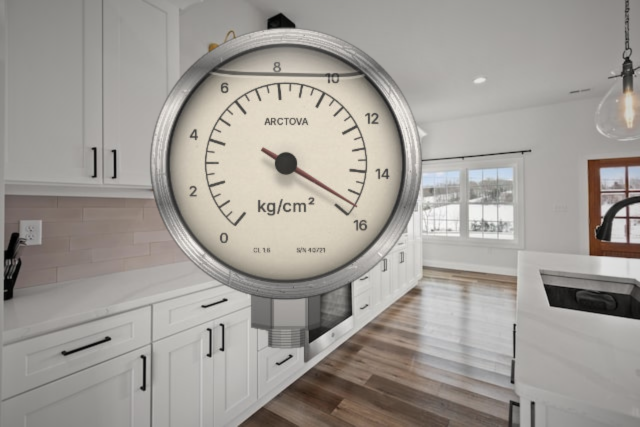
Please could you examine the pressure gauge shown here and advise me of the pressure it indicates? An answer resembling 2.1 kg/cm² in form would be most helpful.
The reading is 15.5 kg/cm²
